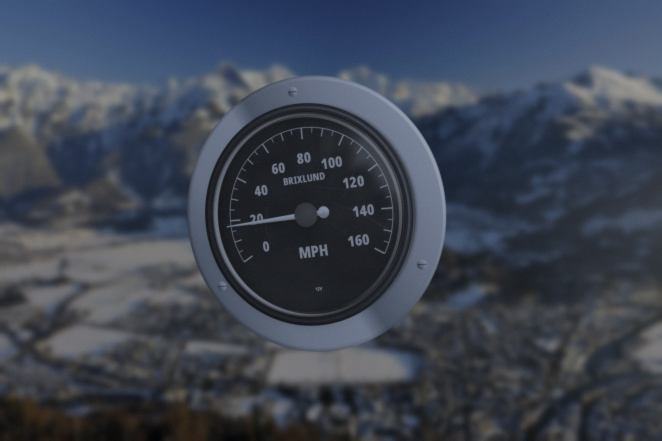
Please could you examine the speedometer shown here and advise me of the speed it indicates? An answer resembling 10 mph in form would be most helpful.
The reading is 17.5 mph
